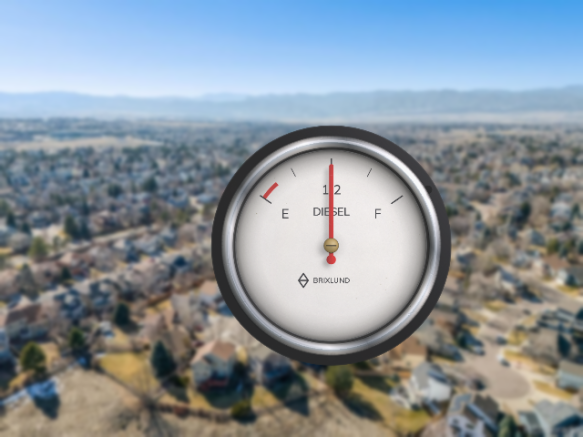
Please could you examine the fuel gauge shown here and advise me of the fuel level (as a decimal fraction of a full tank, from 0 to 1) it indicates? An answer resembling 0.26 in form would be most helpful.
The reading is 0.5
